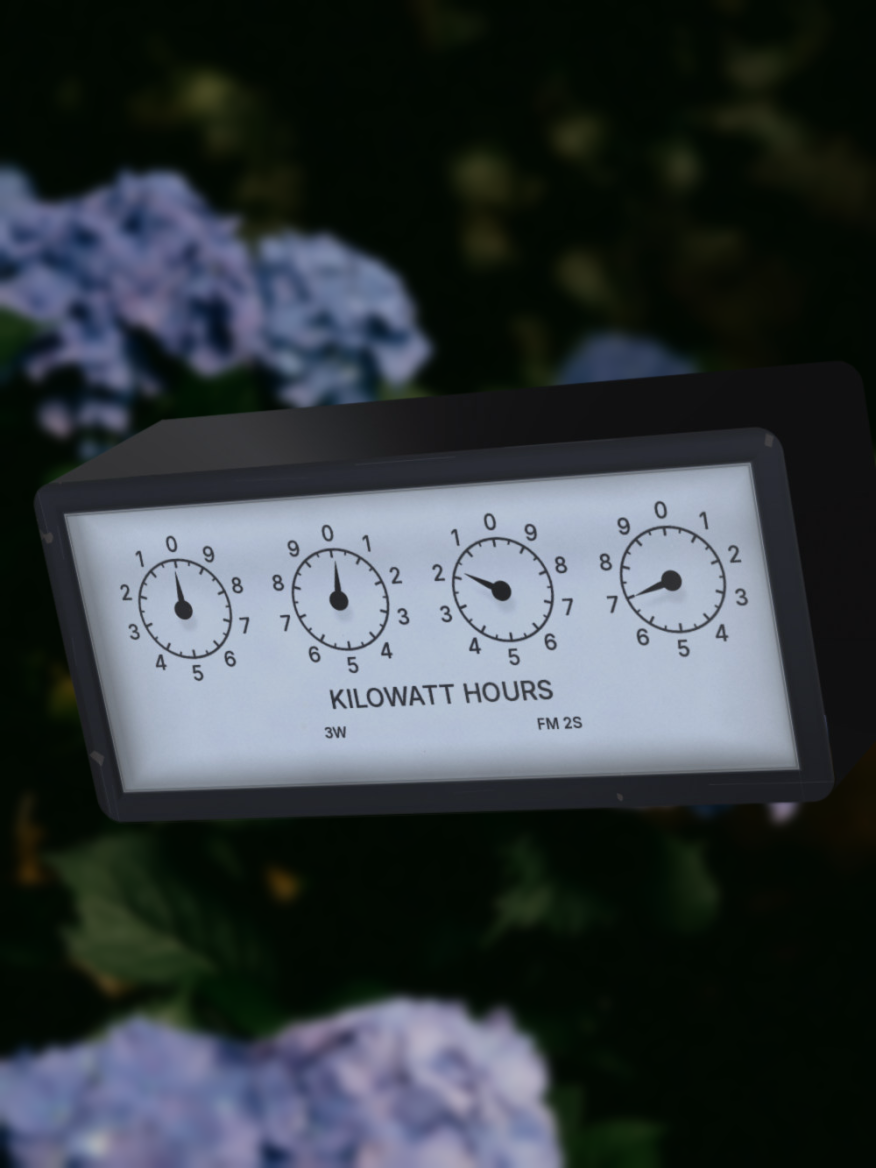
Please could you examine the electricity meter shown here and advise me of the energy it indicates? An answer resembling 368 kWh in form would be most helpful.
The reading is 17 kWh
